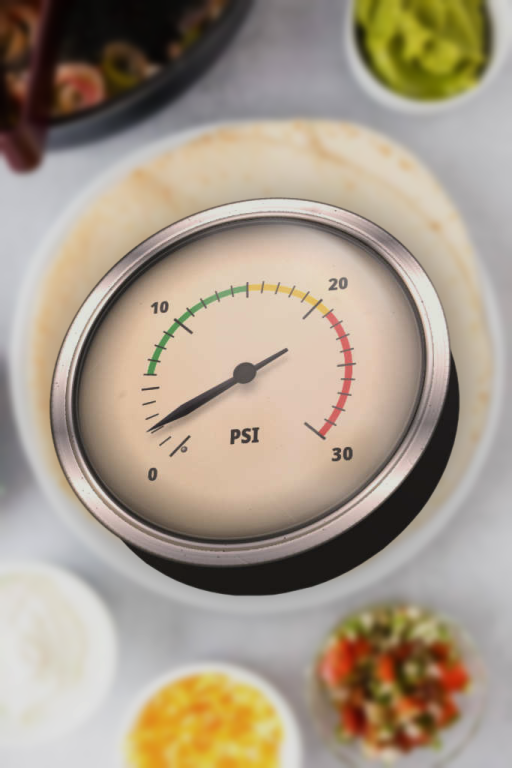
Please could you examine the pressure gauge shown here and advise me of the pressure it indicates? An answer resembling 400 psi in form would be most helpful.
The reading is 2 psi
